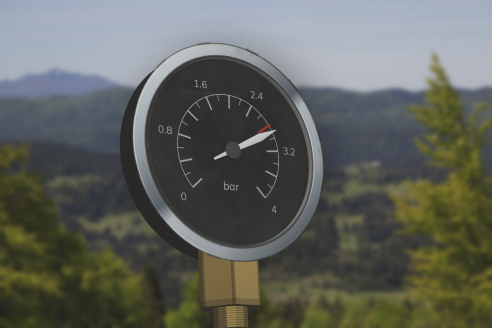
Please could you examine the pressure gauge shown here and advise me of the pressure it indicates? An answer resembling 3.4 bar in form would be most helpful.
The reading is 2.9 bar
